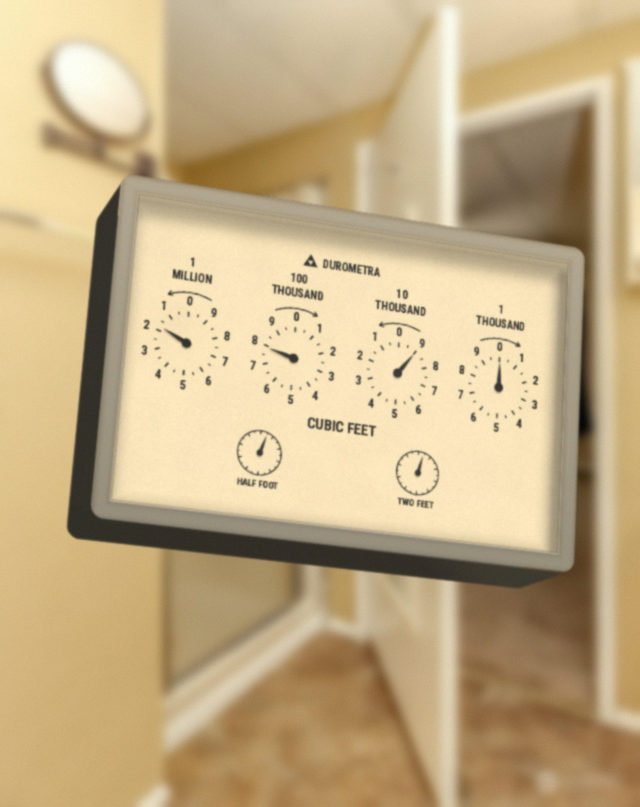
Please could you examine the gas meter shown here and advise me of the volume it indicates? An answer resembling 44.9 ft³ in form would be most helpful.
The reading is 179000 ft³
